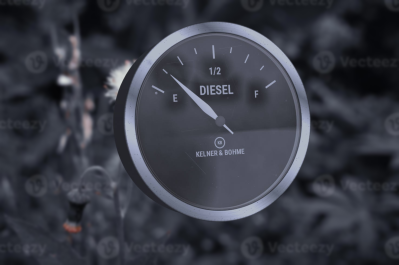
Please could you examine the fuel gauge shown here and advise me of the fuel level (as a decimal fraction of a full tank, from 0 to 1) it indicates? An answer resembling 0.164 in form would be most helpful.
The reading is 0.125
